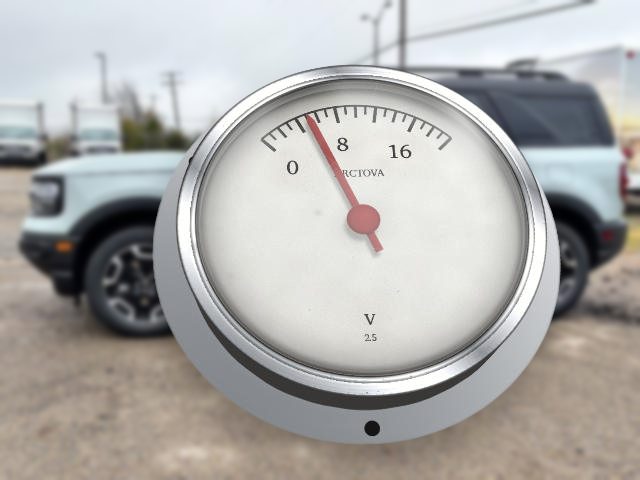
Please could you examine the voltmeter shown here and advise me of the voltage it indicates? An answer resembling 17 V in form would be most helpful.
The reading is 5 V
